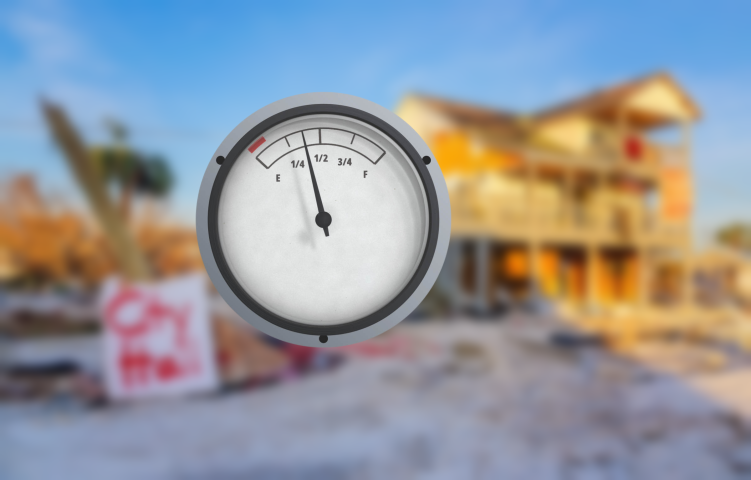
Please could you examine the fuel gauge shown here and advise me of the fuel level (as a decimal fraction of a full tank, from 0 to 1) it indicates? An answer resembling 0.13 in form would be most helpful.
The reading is 0.375
